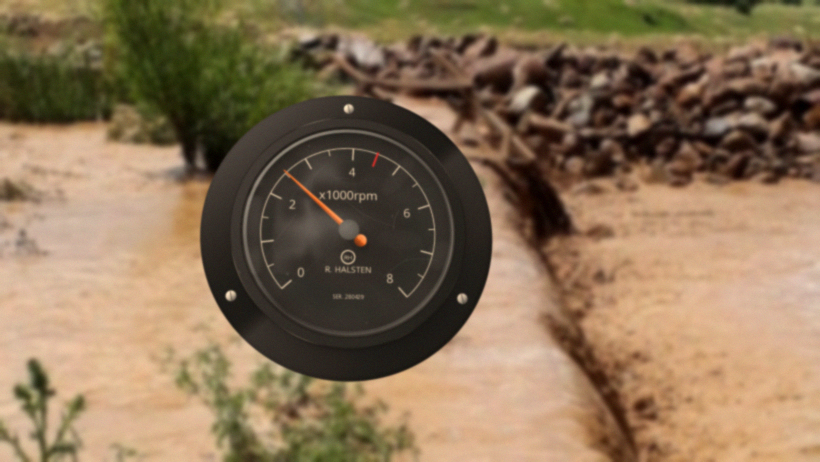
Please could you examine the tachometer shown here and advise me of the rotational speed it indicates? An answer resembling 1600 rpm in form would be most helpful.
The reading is 2500 rpm
